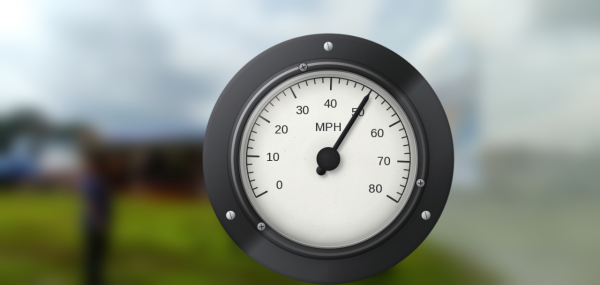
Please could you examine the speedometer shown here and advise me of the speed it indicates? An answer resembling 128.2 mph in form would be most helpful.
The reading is 50 mph
